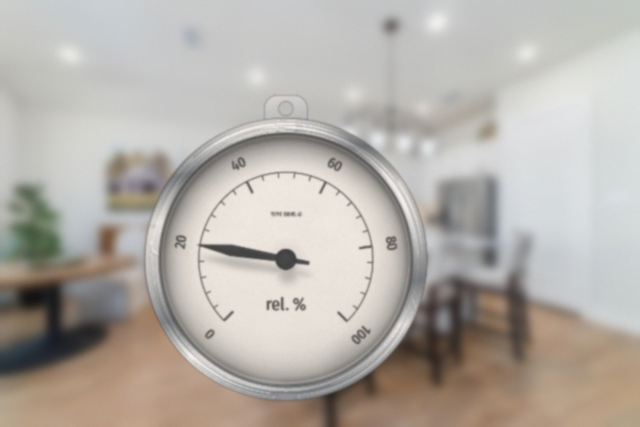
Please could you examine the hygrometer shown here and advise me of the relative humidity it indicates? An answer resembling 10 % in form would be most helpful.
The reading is 20 %
